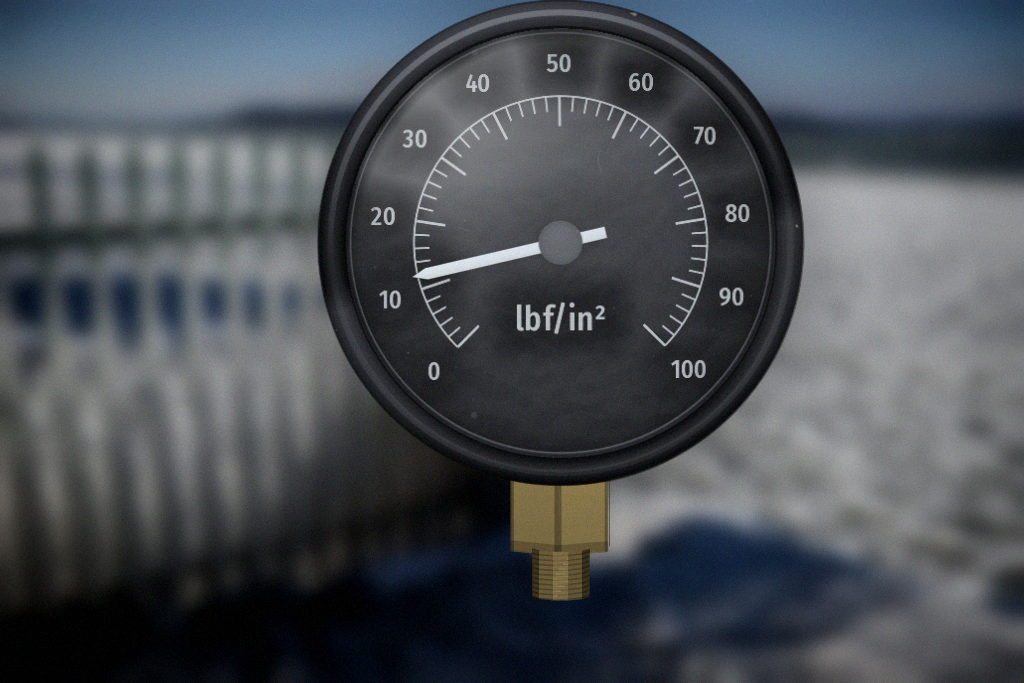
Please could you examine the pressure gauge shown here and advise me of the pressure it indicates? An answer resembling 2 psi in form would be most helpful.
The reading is 12 psi
